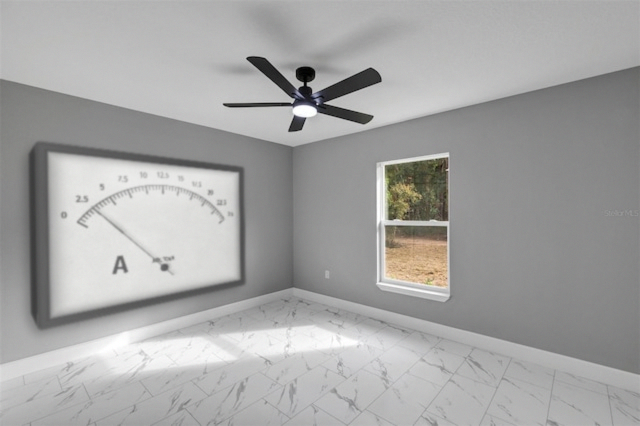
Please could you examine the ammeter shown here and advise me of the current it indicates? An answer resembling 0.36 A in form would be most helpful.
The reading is 2.5 A
